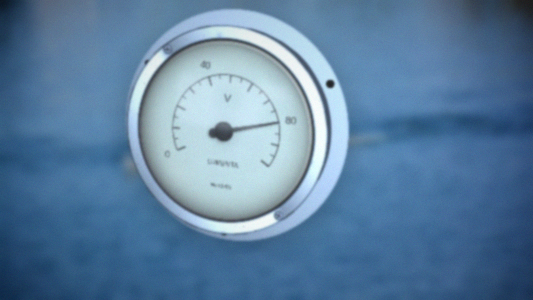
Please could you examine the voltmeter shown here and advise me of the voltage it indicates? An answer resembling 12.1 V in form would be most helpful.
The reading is 80 V
